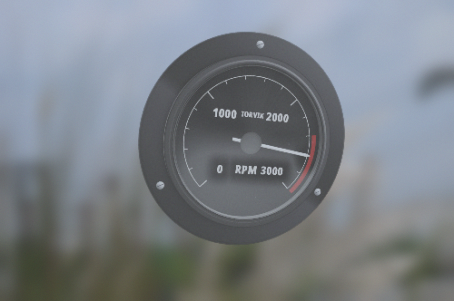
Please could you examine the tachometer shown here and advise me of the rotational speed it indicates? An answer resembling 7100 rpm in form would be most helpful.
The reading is 2600 rpm
